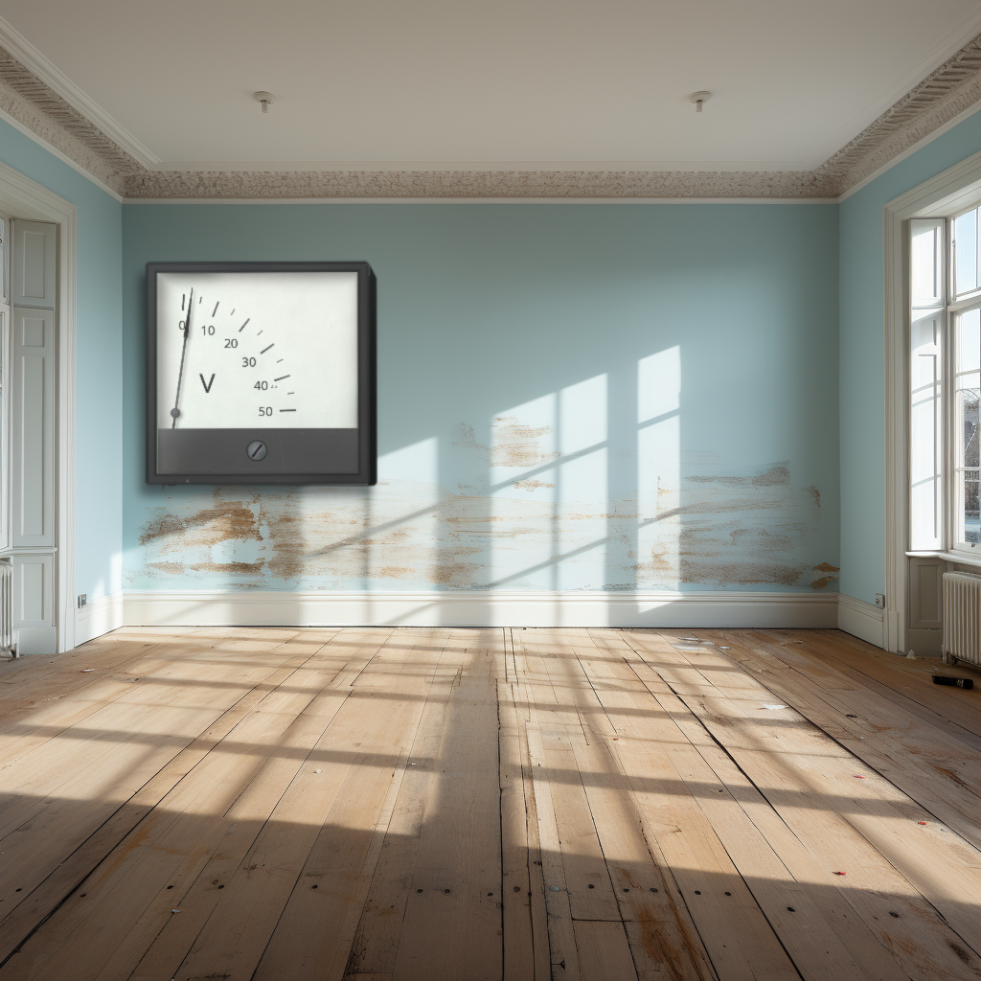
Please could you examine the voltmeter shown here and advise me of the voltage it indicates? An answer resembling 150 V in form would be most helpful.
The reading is 2.5 V
